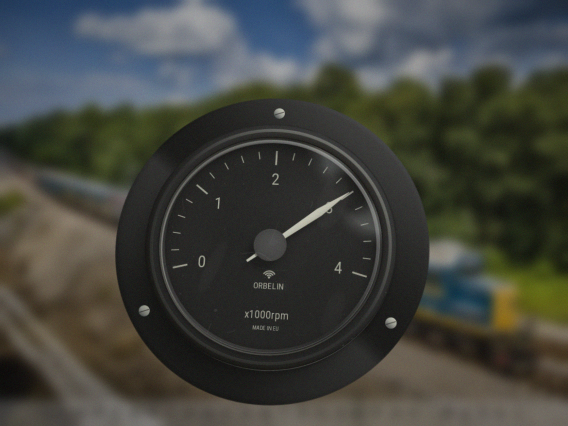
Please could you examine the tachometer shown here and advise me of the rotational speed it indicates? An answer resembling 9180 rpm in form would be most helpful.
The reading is 3000 rpm
